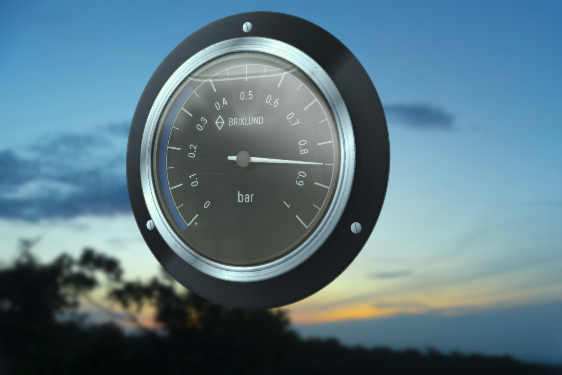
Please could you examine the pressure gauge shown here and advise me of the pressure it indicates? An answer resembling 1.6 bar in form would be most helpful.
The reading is 0.85 bar
